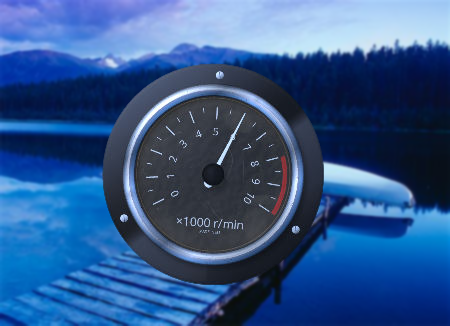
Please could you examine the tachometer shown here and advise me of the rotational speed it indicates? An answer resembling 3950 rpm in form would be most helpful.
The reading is 6000 rpm
